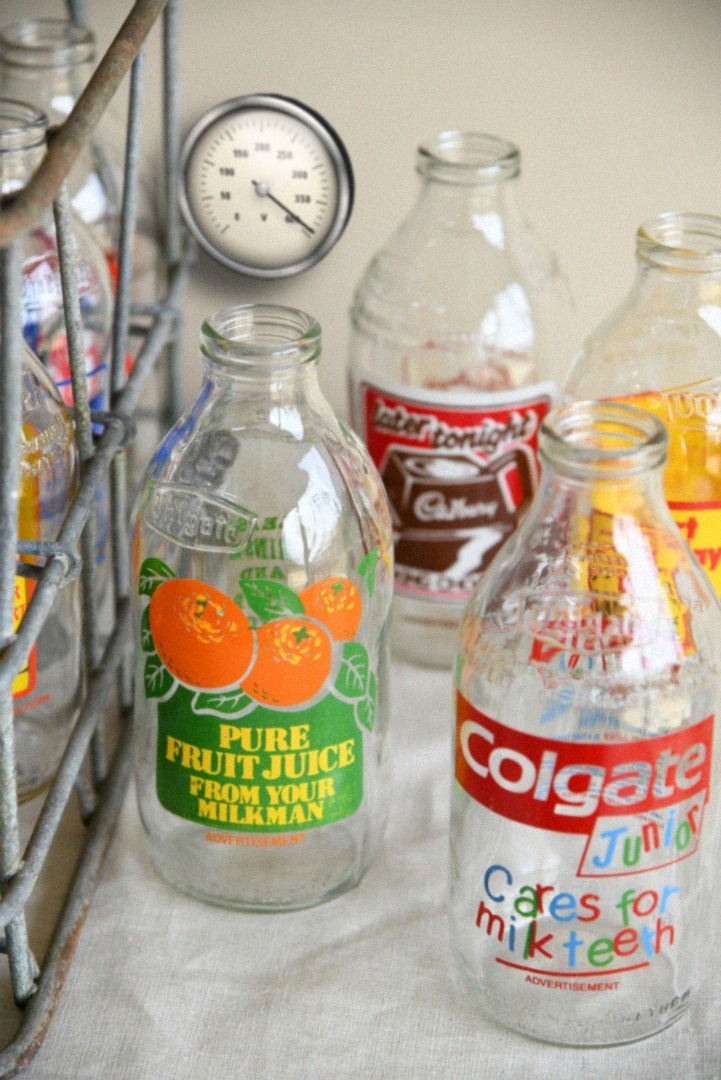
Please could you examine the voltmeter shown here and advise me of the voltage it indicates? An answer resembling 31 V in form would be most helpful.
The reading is 390 V
